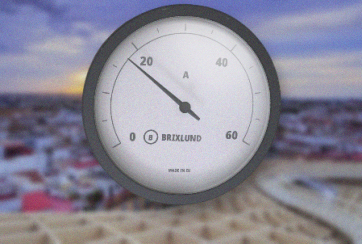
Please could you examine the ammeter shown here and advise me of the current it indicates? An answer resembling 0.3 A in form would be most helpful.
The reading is 17.5 A
